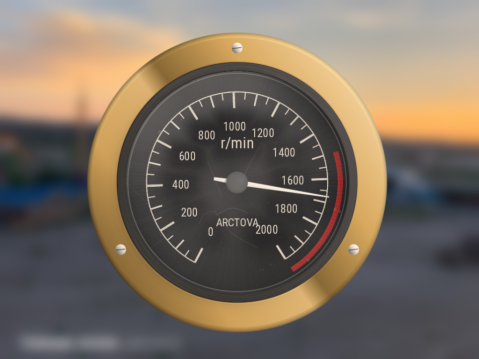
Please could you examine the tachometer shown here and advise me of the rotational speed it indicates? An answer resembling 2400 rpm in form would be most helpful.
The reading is 1675 rpm
